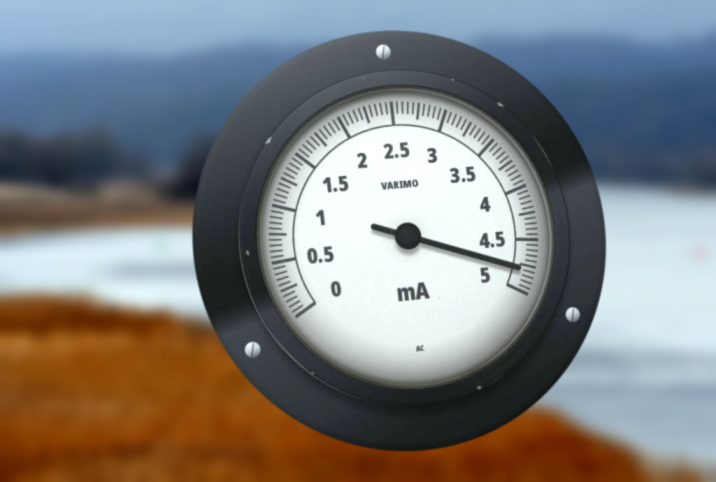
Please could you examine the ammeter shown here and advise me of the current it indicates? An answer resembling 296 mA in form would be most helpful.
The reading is 4.8 mA
